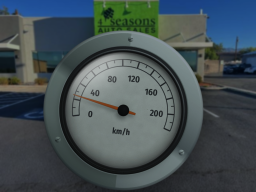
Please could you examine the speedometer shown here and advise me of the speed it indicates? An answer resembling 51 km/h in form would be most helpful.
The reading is 25 km/h
